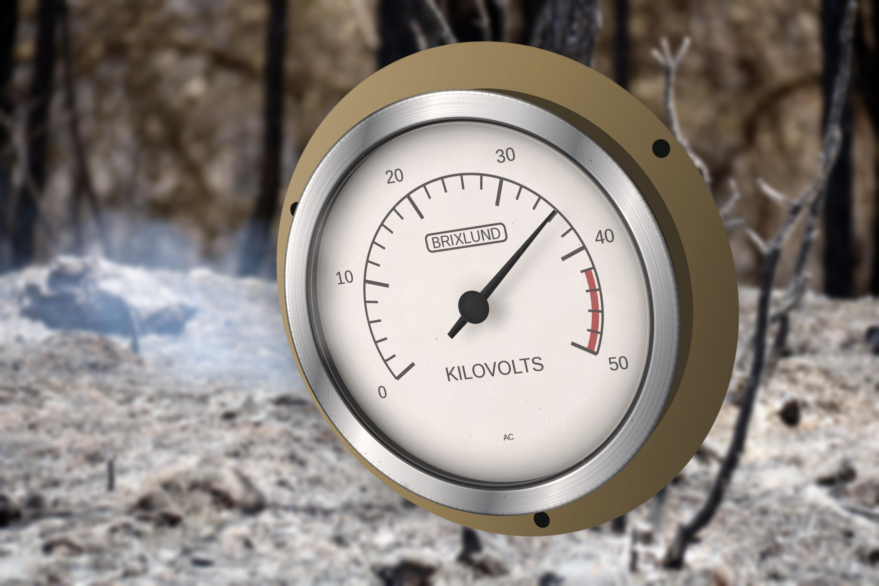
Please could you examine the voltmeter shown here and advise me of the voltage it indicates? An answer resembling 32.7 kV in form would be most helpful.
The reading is 36 kV
